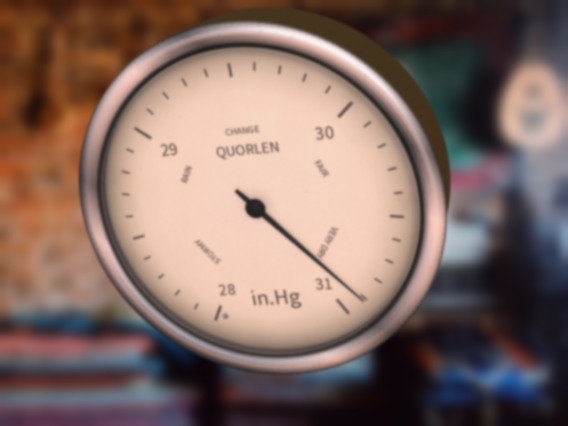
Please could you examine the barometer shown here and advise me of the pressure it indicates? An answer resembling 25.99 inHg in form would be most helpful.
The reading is 30.9 inHg
